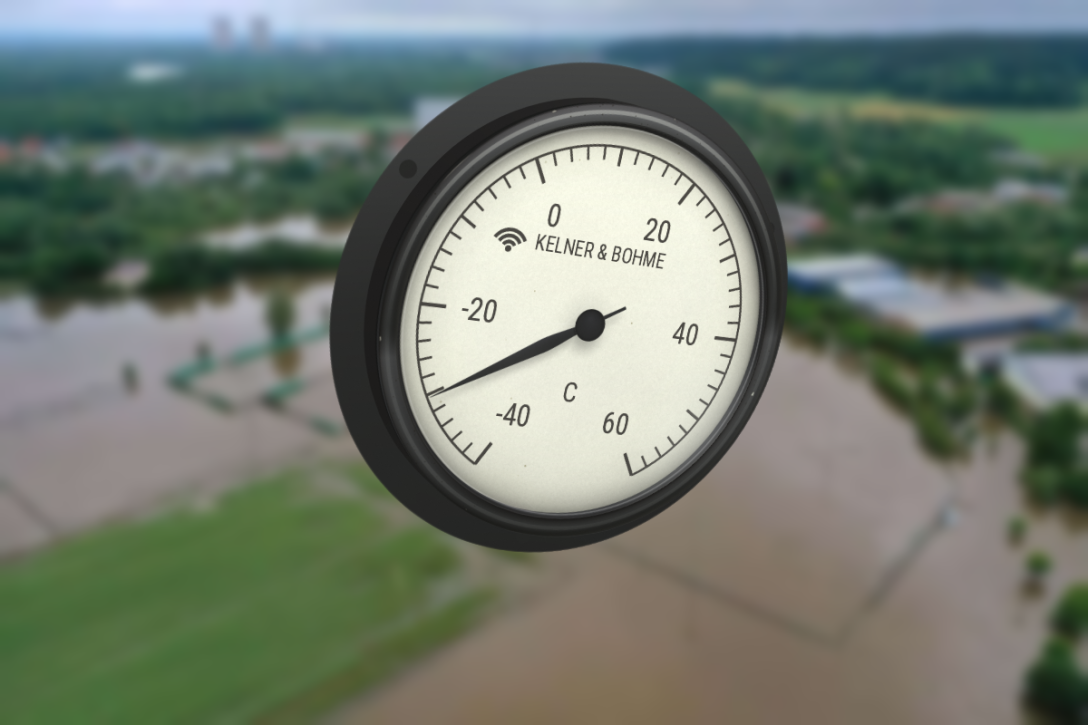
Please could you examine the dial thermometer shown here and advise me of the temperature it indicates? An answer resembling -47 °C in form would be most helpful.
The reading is -30 °C
